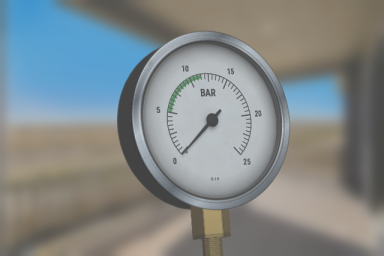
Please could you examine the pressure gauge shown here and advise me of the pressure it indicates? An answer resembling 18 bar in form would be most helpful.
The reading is 0 bar
